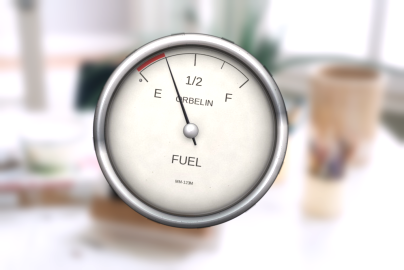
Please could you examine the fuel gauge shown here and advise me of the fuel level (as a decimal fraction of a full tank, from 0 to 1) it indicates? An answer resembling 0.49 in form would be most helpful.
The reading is 0.25
